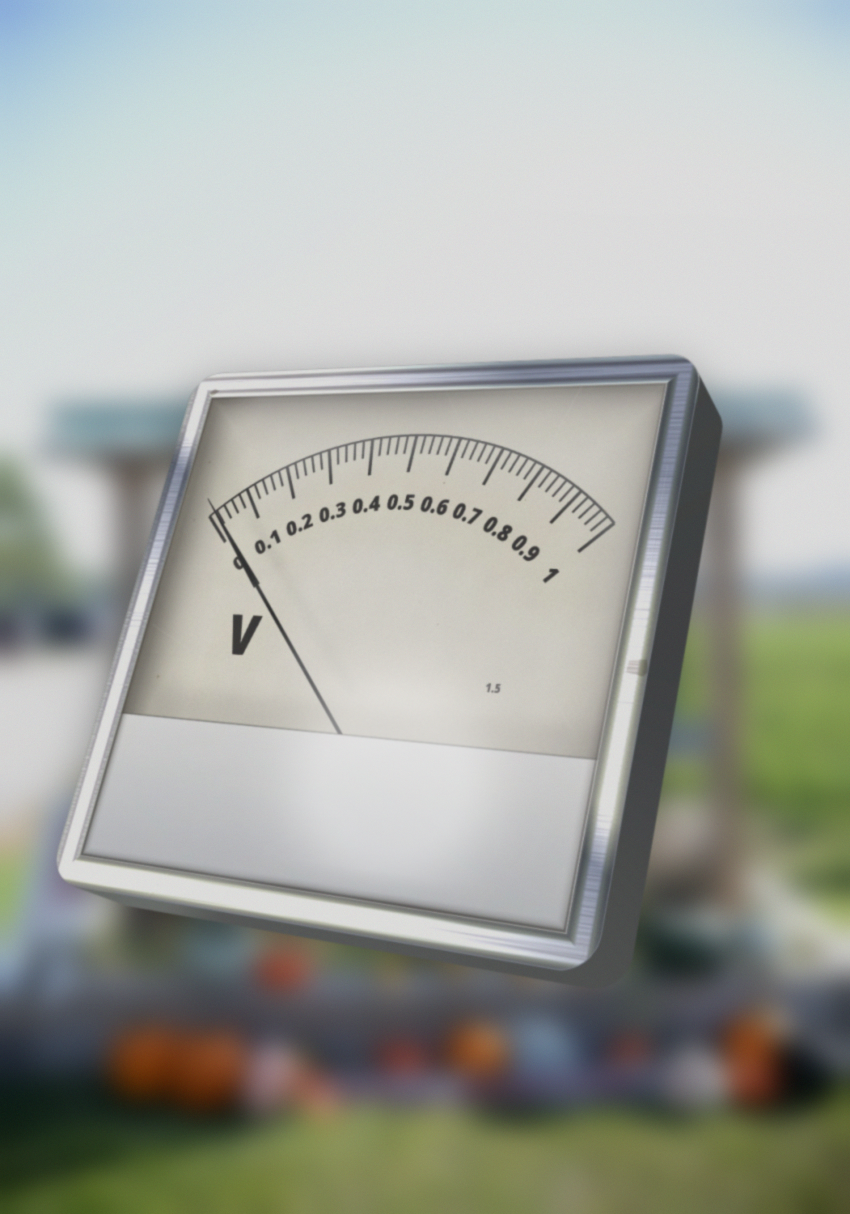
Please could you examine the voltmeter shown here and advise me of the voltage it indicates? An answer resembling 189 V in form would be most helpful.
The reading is 0.02 V
